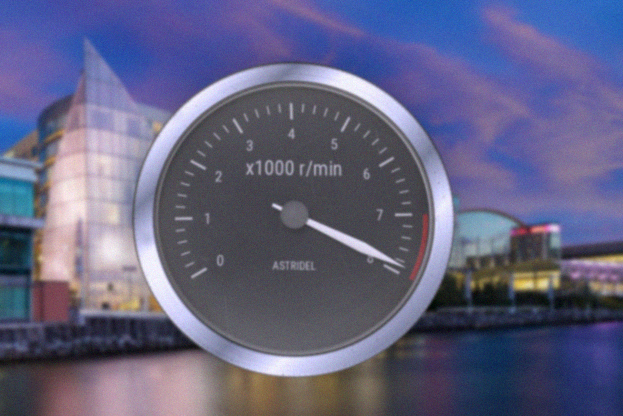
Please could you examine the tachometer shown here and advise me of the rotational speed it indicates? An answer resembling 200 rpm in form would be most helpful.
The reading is 7900 rpm
